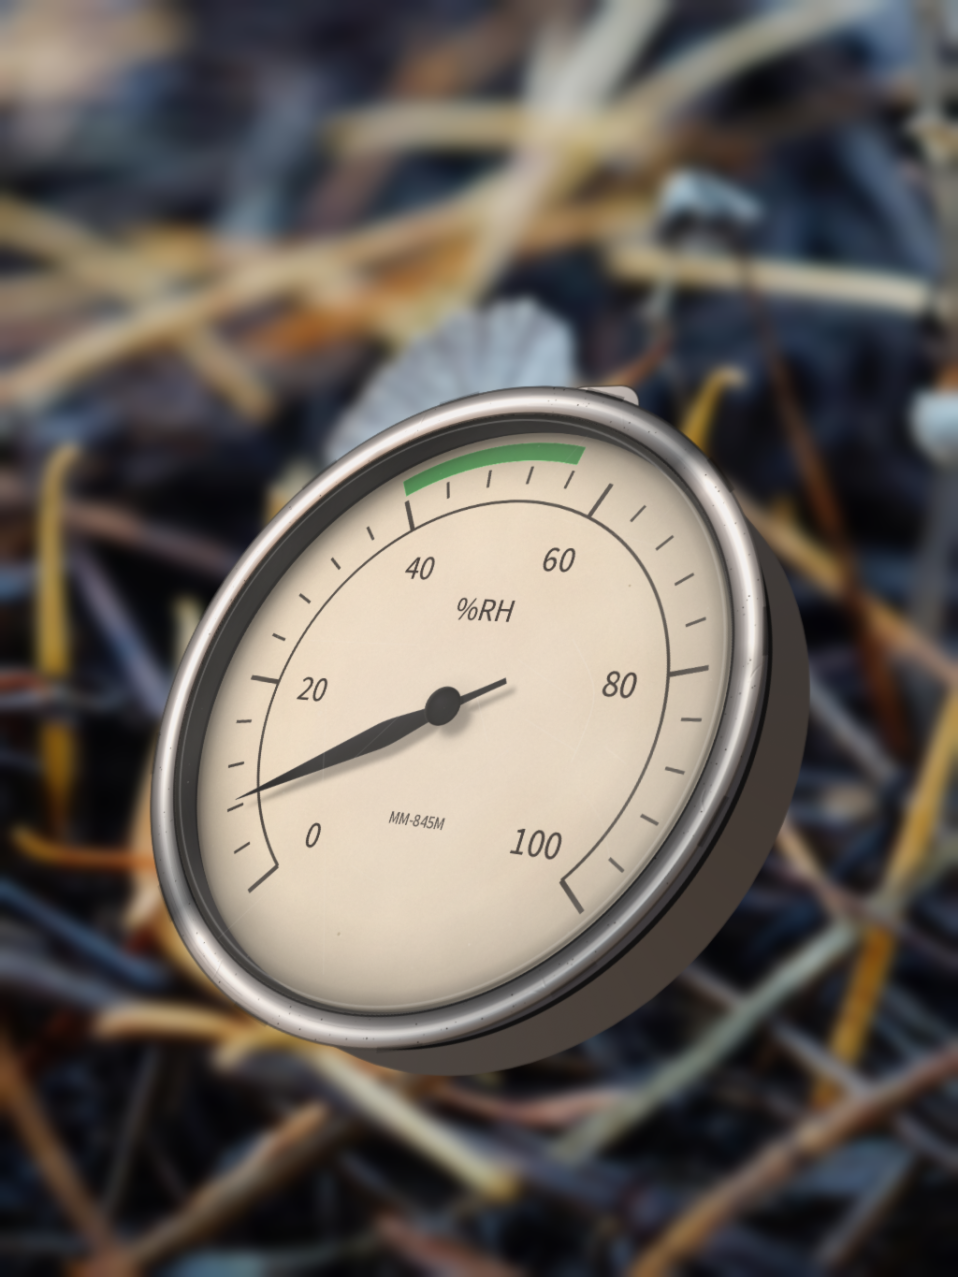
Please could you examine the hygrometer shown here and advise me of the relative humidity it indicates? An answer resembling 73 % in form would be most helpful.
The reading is 8 %
